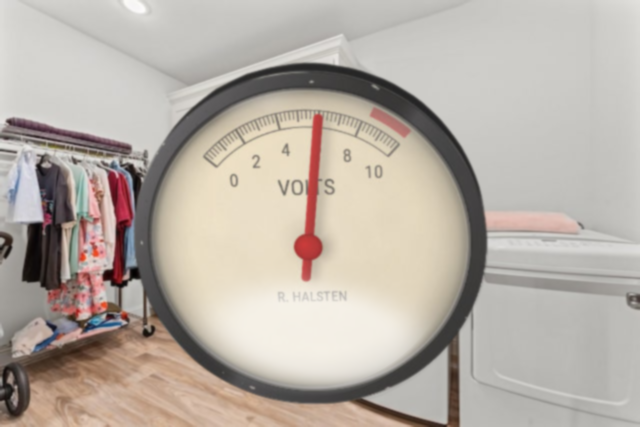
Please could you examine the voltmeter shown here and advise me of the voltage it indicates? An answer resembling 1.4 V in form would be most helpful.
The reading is 6 V
